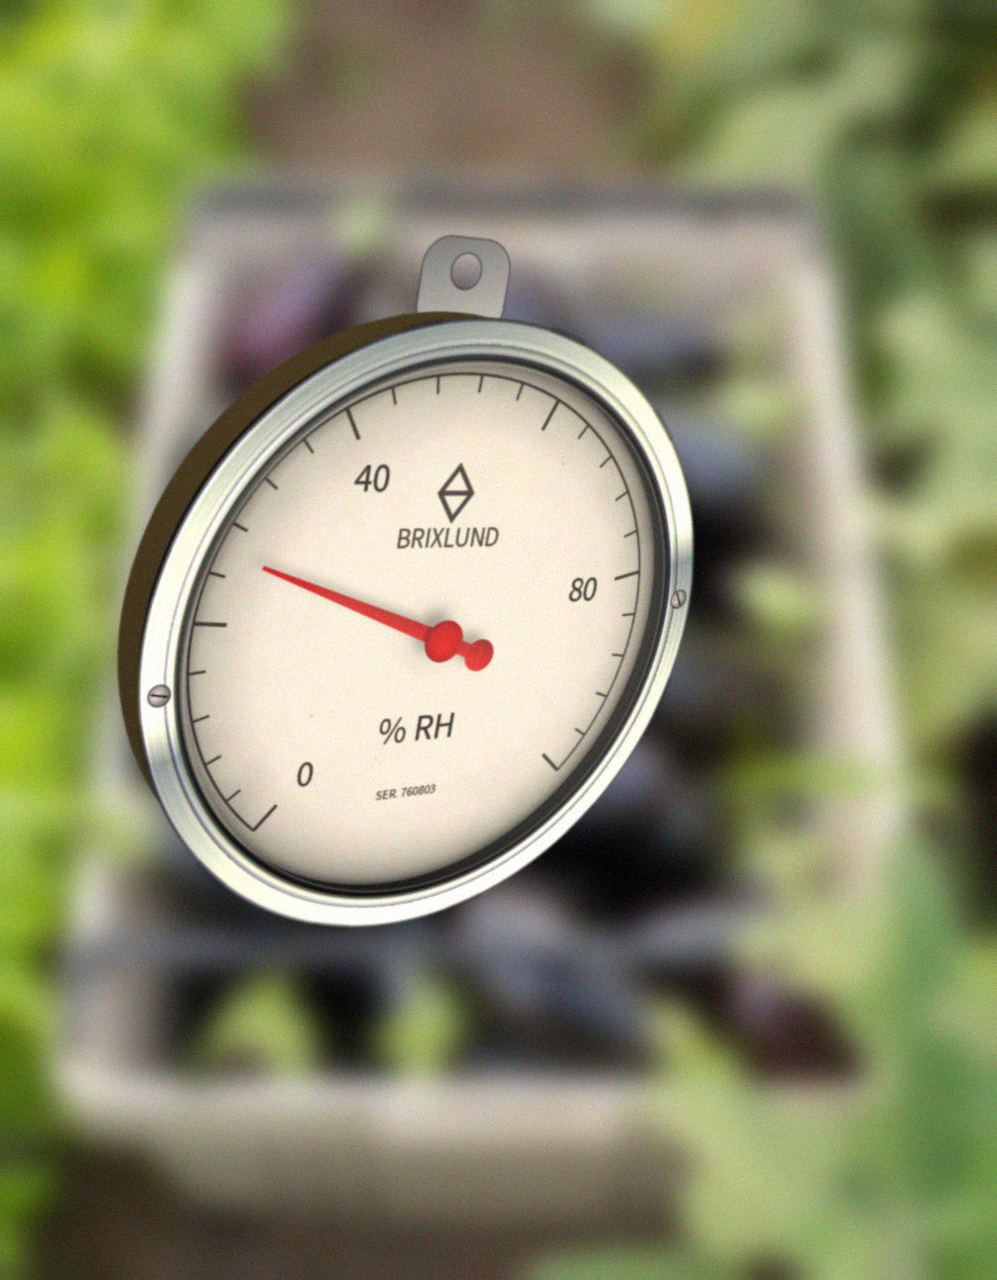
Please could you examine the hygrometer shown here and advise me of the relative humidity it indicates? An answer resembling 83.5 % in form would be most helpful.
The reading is 26 %
